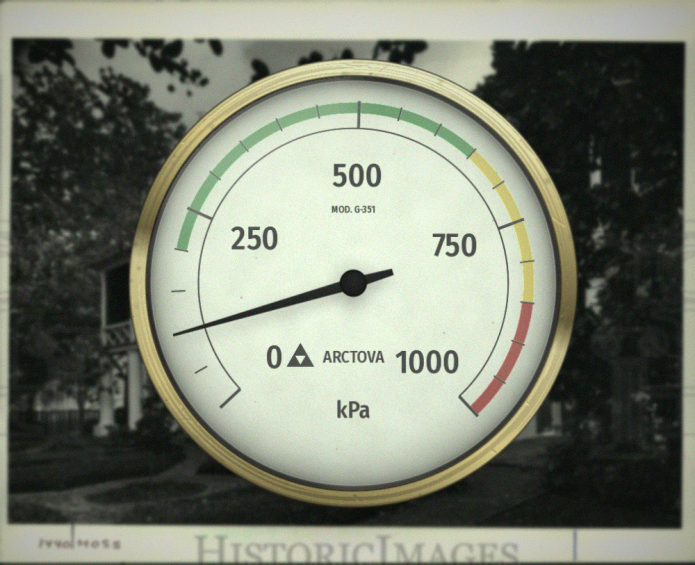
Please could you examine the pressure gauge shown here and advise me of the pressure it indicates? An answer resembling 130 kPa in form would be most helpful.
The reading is 100 kPa
